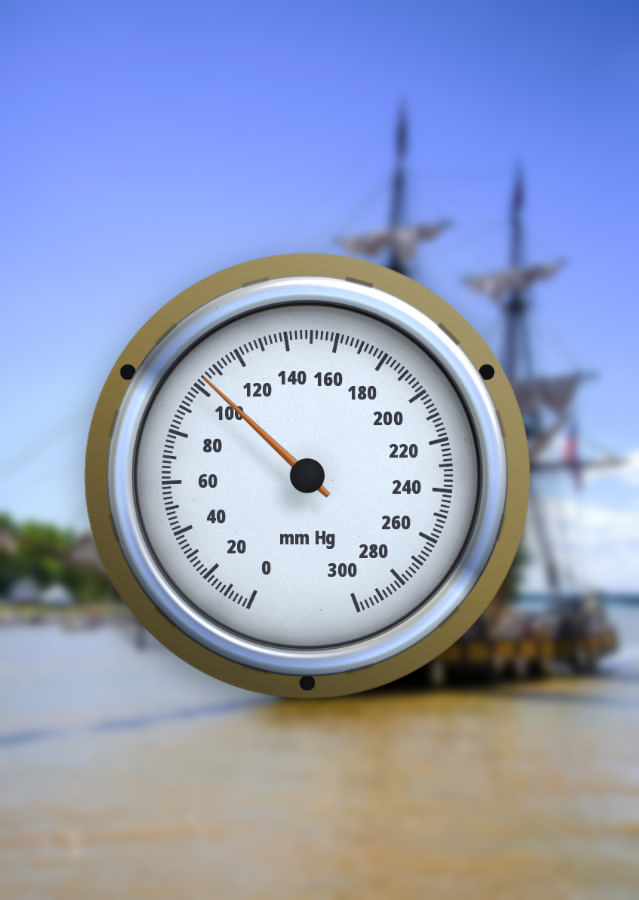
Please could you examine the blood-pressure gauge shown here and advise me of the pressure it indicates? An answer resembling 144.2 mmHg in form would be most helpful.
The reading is 104 mmHg
